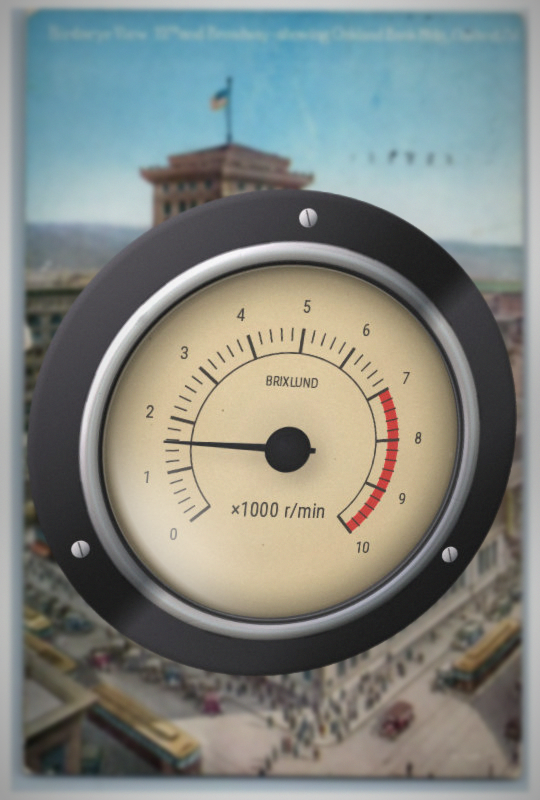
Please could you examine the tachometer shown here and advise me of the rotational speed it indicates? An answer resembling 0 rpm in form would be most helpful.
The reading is 1600 rpm
